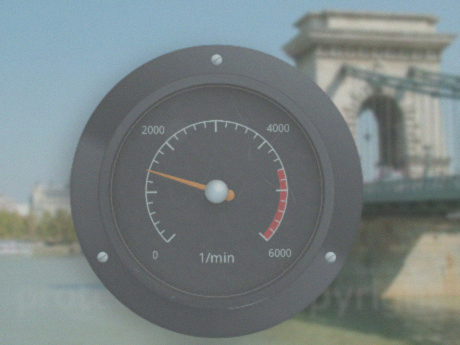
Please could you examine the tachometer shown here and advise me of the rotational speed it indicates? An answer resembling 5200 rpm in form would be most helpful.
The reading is 1400 rpm
